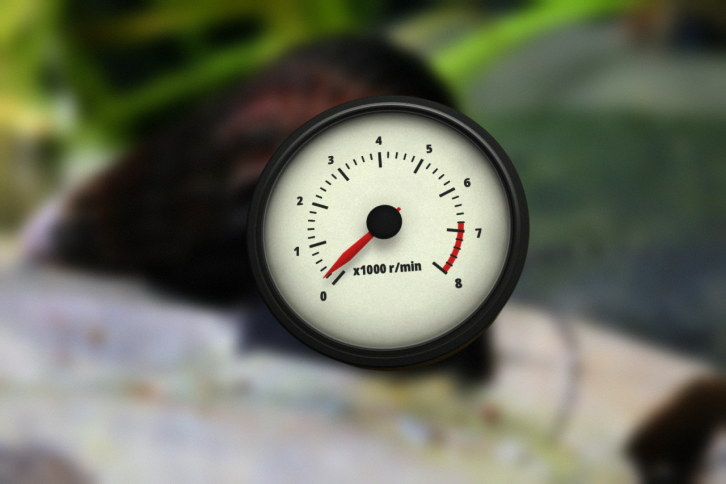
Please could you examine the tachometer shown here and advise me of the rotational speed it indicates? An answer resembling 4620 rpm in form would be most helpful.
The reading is 200 rpm
